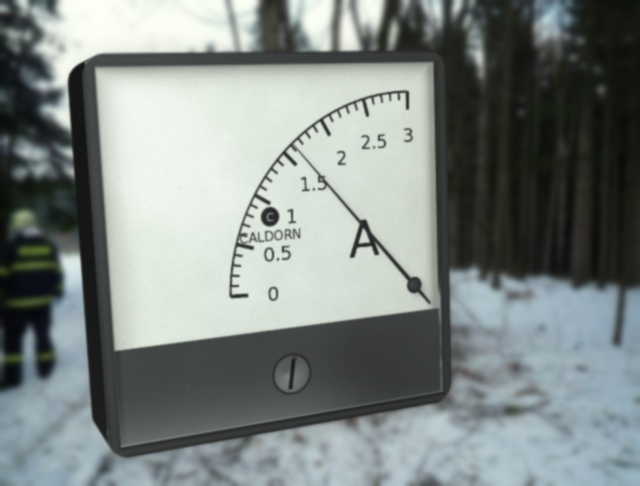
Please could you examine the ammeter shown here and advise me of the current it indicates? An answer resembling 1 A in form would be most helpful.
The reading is 1.6 A
